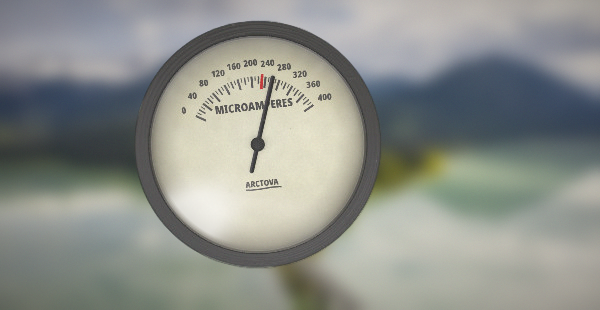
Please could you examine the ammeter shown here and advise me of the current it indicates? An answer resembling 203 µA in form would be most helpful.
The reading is 260 µA
